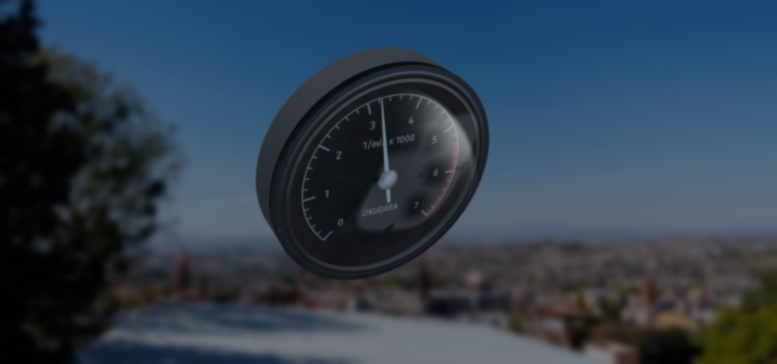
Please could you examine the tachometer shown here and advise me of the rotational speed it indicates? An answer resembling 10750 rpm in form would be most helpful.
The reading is 3200 rpm
